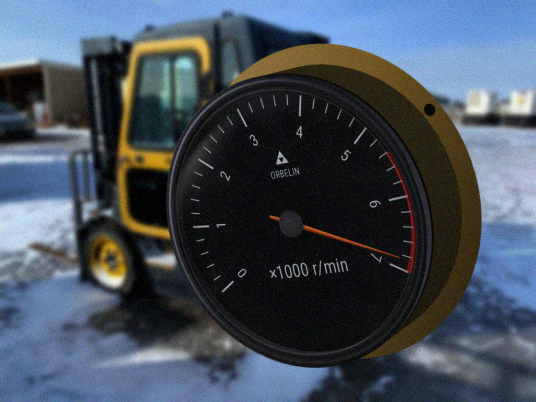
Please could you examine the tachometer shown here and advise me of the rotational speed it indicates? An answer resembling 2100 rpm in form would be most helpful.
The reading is 6800 rpm
